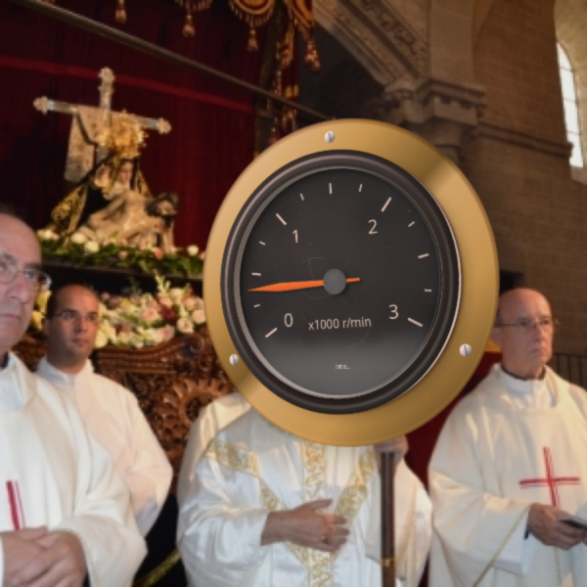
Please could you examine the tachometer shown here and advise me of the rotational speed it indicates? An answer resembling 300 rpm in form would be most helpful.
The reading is 375 rpm
